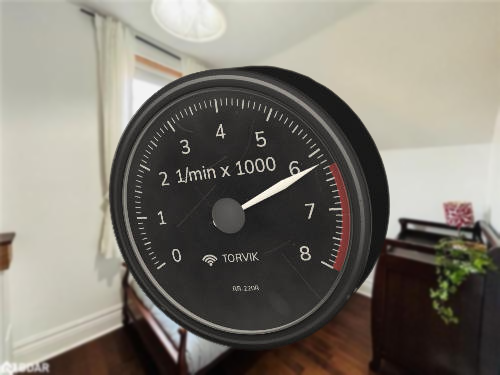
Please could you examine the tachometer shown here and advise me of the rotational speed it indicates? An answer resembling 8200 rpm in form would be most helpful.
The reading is 6200 rpm
